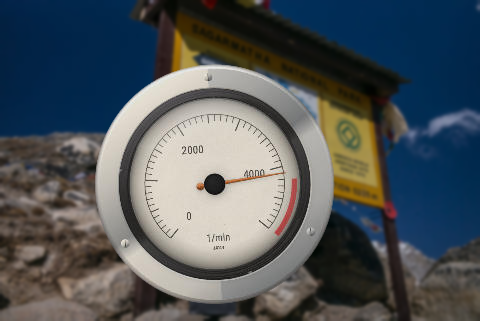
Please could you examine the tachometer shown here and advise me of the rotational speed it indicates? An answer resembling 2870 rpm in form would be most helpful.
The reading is 4100 rpm
